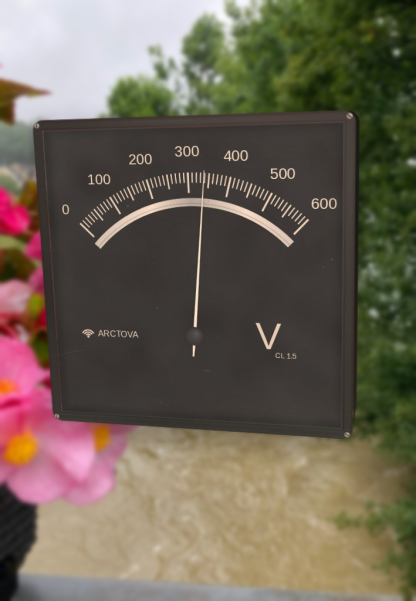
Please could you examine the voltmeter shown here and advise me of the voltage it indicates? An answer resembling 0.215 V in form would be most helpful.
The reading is 340 V
